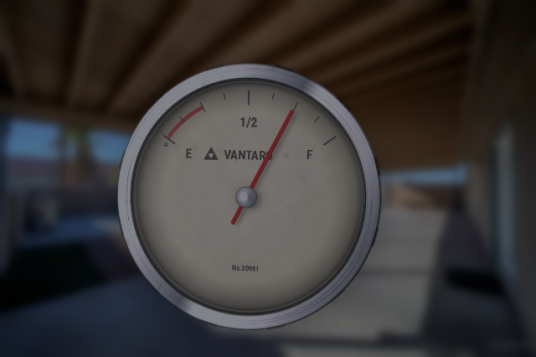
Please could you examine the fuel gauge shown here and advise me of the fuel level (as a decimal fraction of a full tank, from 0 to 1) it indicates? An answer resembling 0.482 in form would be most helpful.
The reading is 0.75
